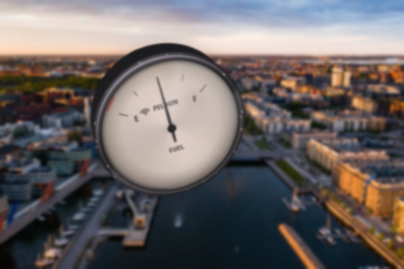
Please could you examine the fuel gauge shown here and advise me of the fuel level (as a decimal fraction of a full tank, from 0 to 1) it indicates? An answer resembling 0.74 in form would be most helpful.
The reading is 0.5
